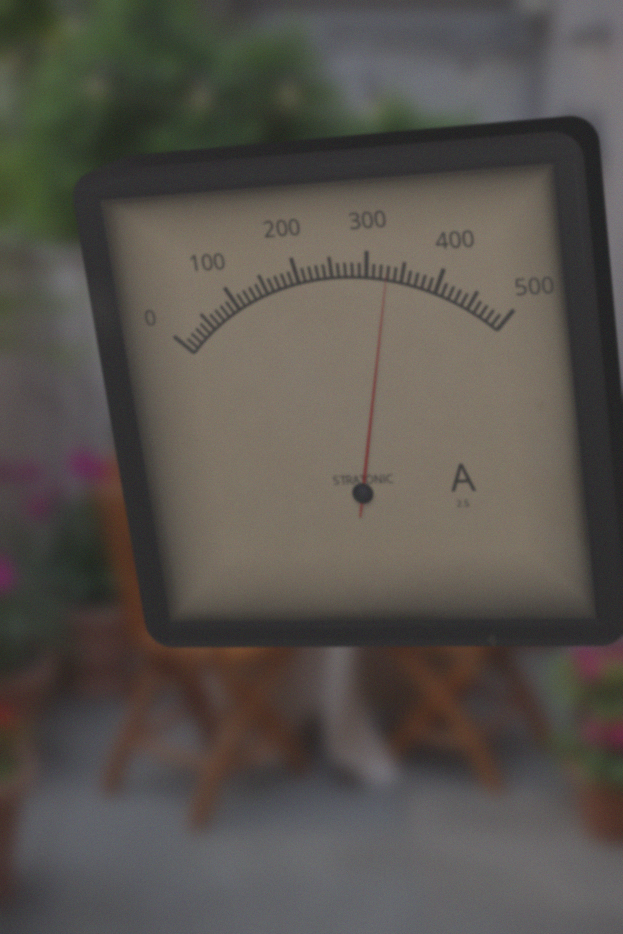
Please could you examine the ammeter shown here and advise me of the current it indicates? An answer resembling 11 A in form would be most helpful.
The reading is 330 A
